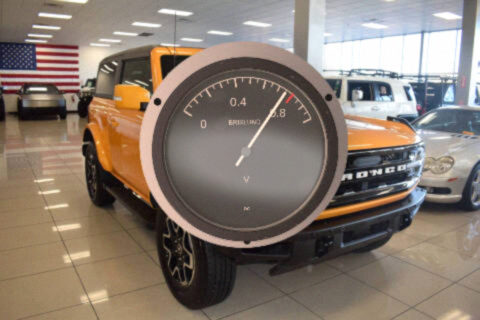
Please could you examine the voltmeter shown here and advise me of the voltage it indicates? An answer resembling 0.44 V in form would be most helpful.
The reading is 0.75 V
